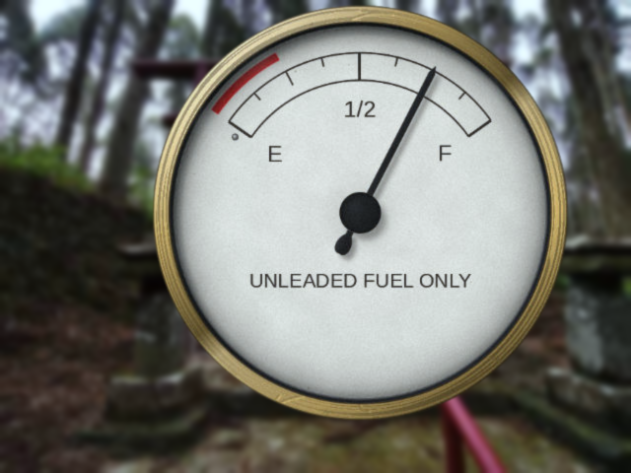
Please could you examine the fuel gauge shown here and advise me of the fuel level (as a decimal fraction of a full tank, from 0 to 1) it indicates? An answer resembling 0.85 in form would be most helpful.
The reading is 0.75
